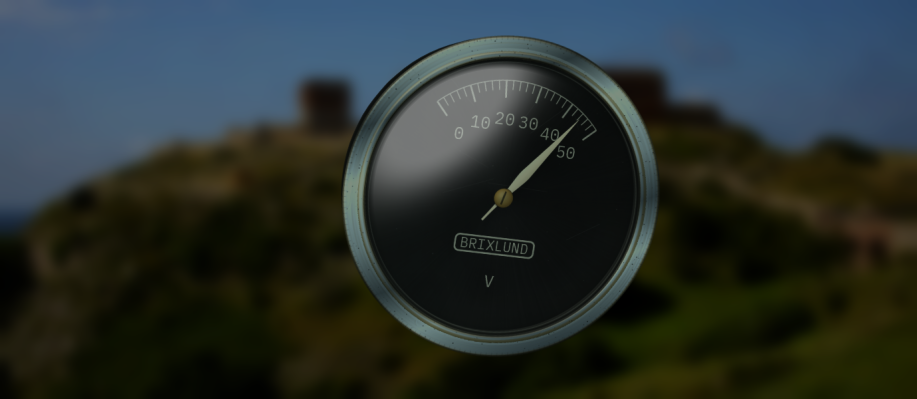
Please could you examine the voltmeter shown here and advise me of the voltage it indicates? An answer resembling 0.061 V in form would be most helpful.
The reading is 44 V
